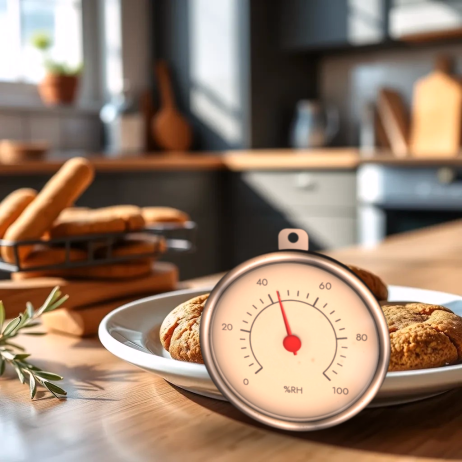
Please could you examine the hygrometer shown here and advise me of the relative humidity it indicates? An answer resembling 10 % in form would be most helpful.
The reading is 44 %
